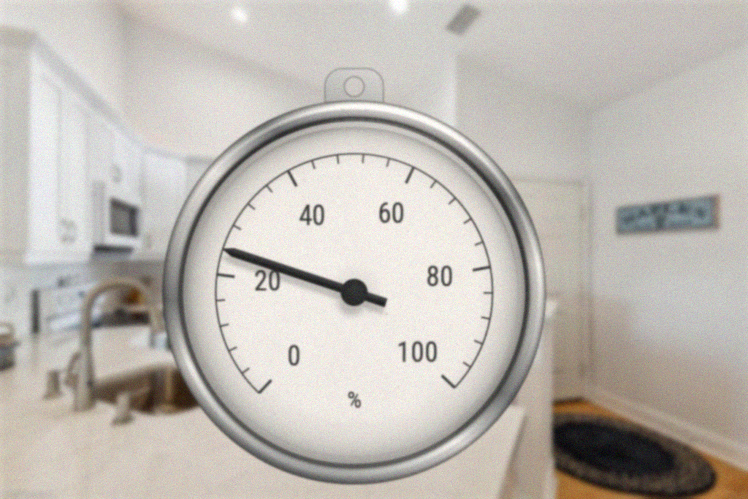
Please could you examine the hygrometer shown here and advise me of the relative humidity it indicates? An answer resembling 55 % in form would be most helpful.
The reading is 24 %
